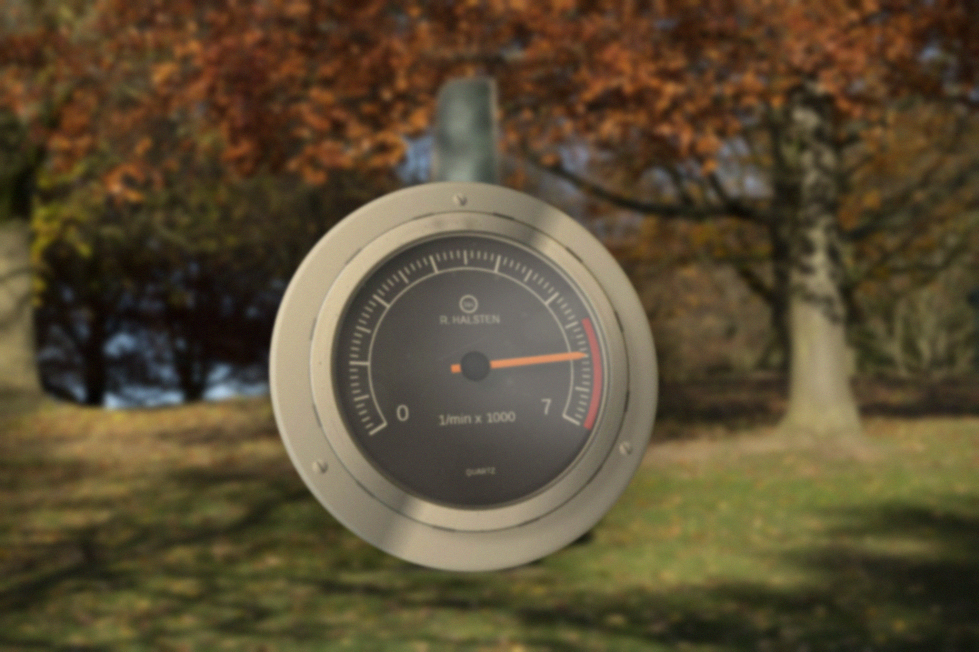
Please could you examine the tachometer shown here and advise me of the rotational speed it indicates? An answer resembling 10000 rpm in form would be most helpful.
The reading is 6000 rpm
